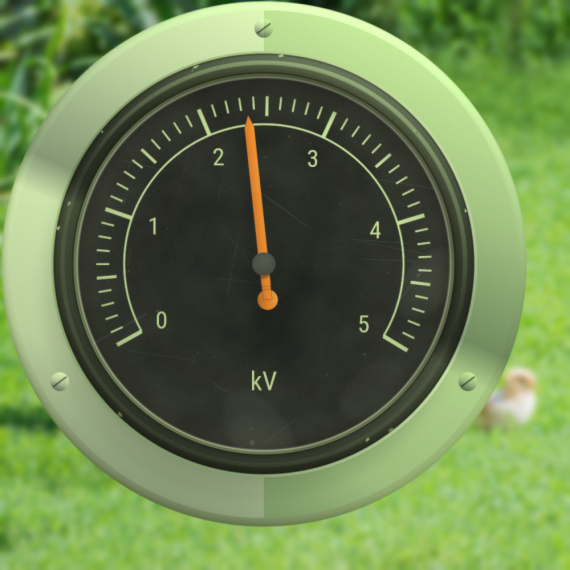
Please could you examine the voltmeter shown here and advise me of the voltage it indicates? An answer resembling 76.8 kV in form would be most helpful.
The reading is 2.35 kV
